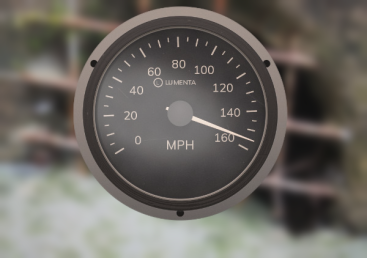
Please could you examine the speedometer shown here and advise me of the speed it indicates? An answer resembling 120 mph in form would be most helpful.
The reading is 155 mph
